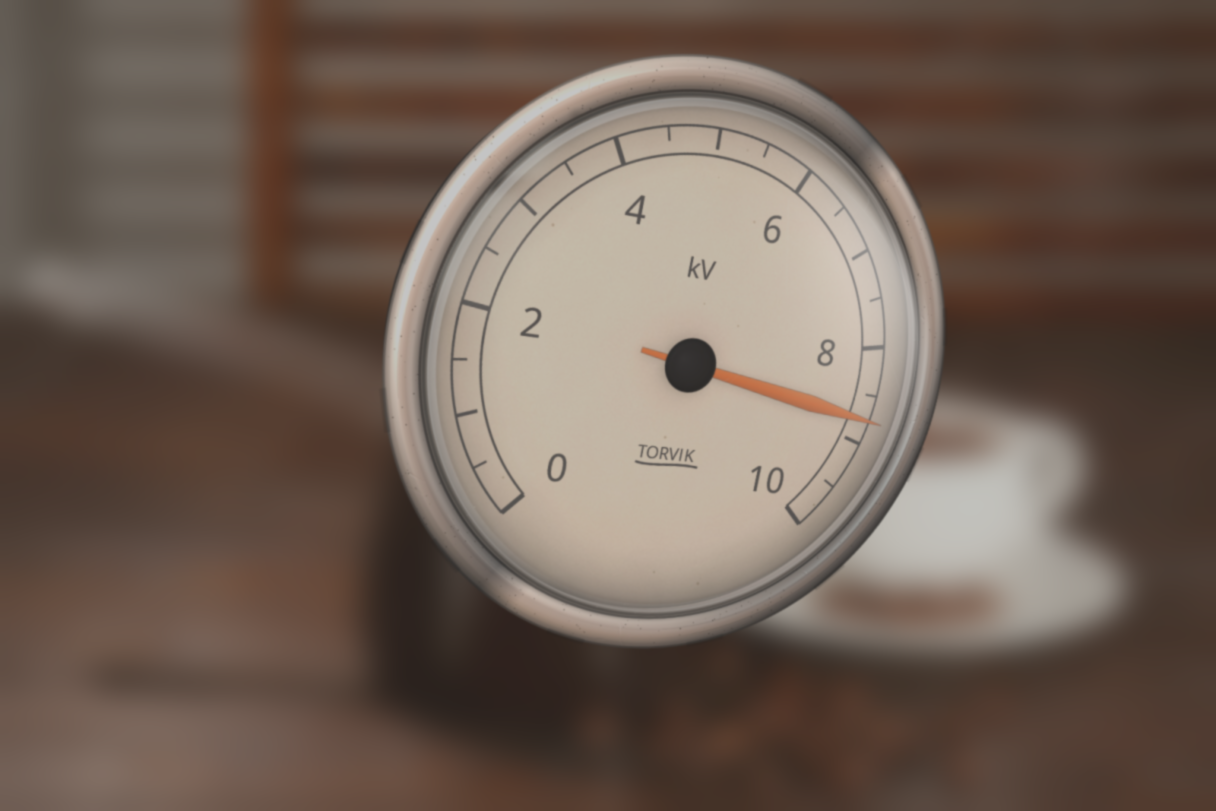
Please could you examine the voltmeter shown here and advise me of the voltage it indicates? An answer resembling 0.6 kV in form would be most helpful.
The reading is 8.75 kV
